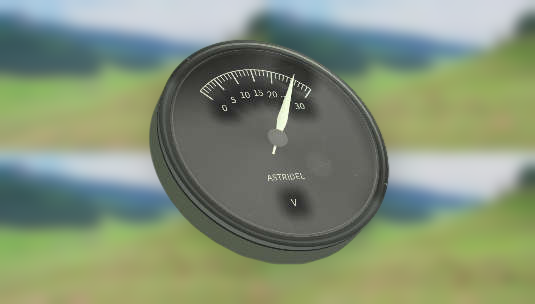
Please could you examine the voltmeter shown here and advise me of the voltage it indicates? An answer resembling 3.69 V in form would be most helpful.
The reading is 25 V
